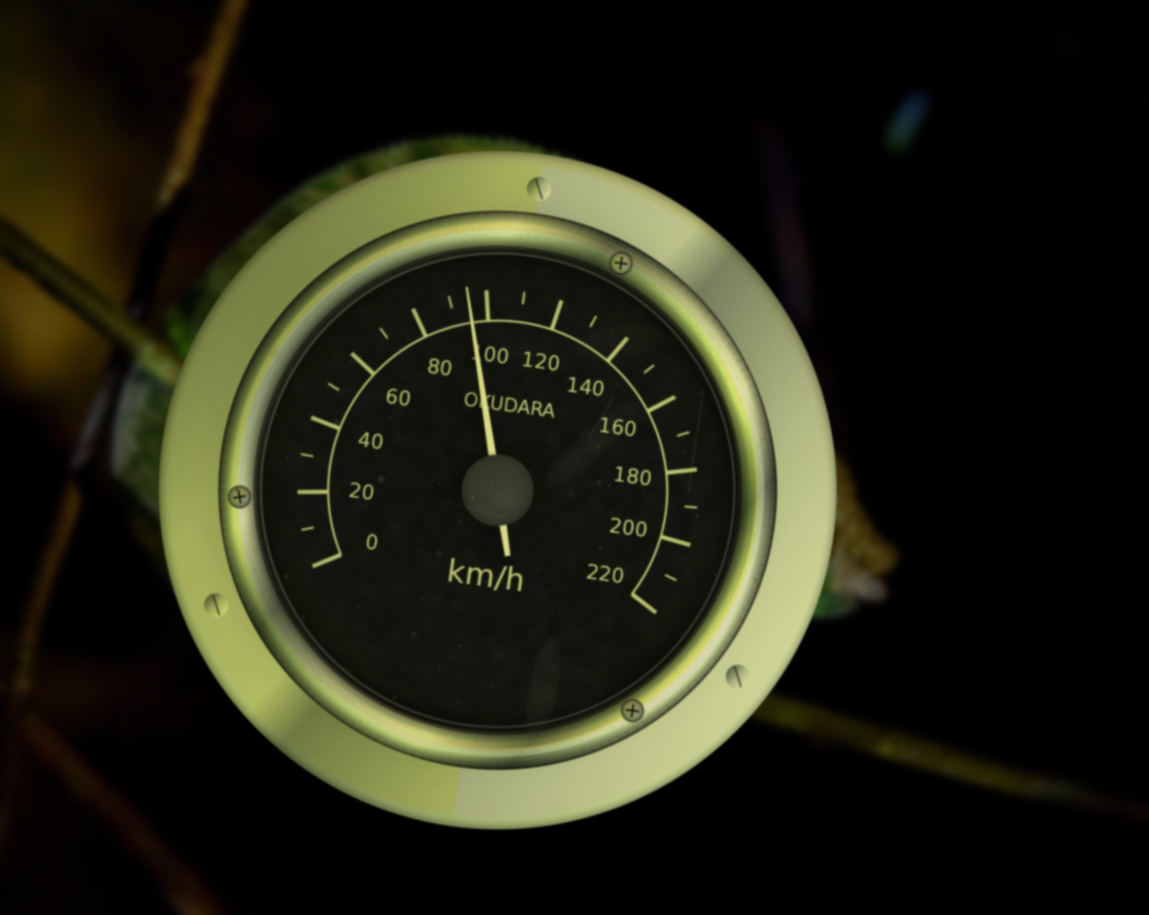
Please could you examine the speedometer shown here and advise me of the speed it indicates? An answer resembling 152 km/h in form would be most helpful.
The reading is 95 km/h
